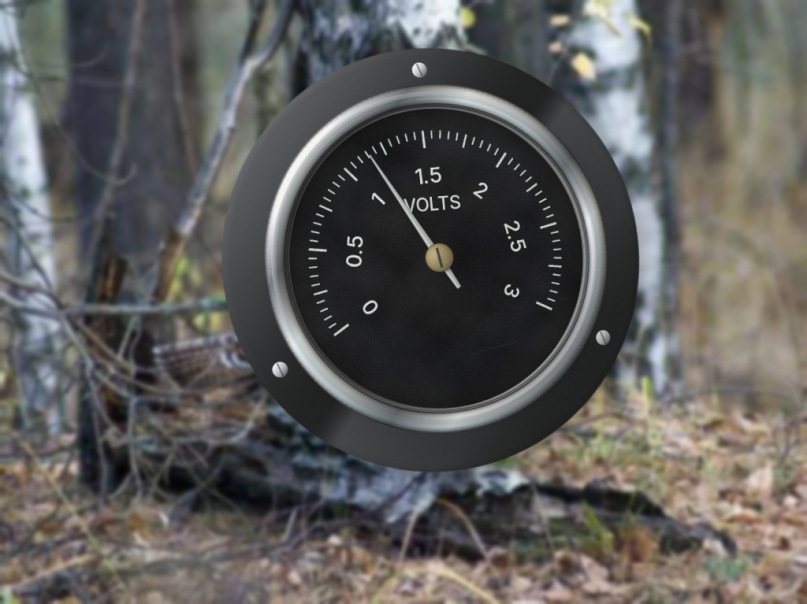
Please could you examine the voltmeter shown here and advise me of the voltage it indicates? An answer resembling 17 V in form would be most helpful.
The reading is 1.15 V
